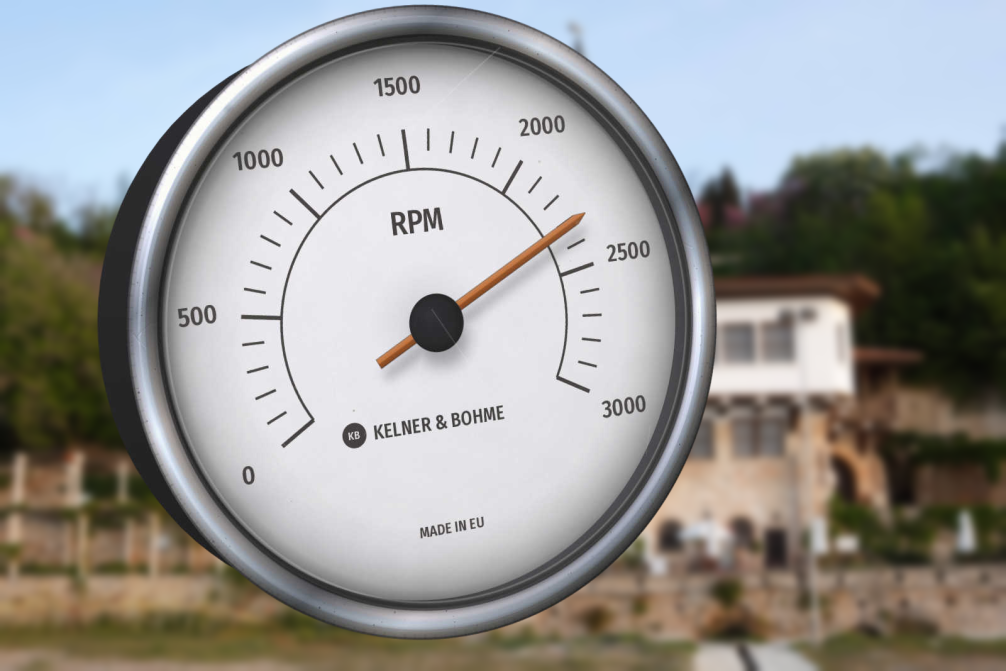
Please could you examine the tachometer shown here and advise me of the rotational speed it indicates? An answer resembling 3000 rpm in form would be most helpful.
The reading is 2300 rpm
